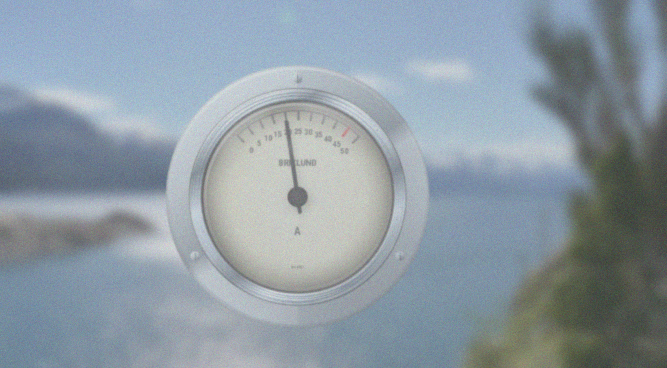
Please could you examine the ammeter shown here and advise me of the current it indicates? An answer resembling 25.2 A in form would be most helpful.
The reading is 20 A
